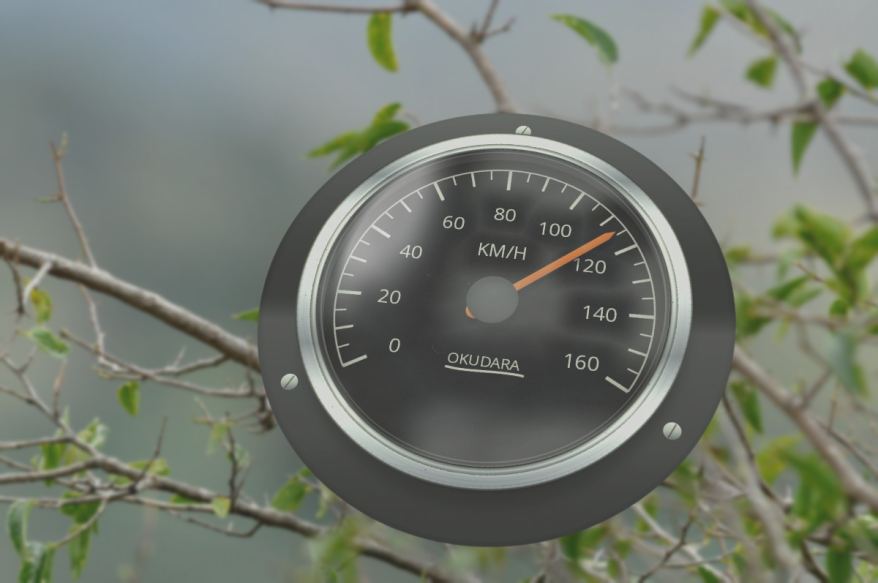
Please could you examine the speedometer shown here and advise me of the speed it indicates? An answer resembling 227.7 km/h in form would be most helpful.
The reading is 115 km/h
